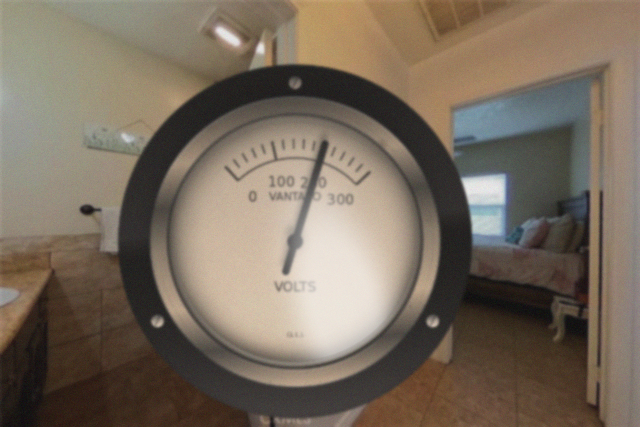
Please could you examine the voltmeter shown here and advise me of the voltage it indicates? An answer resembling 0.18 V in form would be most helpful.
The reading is 200 V
